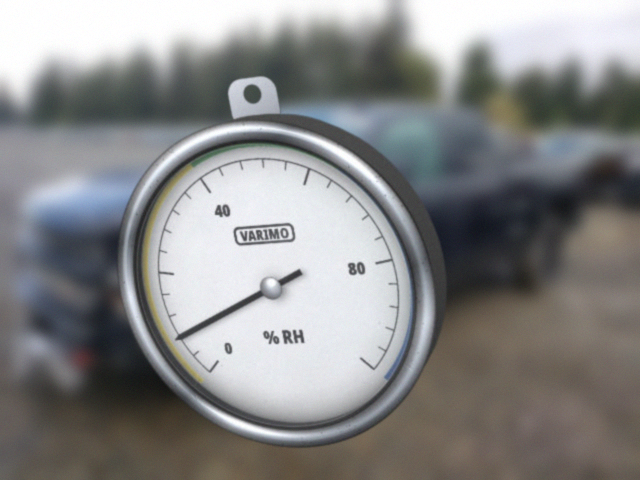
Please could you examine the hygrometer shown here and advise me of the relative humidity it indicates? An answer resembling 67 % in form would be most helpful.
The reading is 8 %
